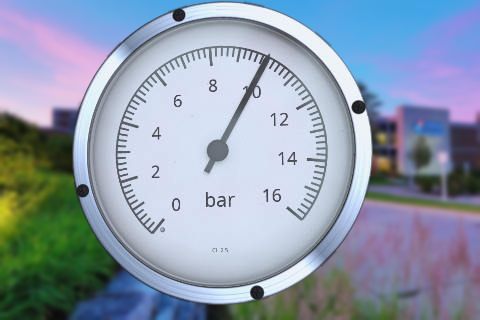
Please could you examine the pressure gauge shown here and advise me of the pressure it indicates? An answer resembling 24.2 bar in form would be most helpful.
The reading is 10 bar
